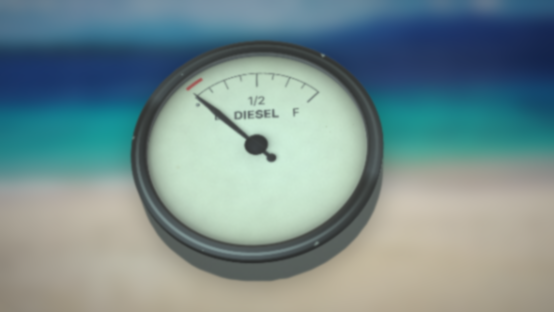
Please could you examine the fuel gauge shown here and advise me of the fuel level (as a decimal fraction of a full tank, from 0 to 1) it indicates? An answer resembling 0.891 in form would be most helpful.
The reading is 0
